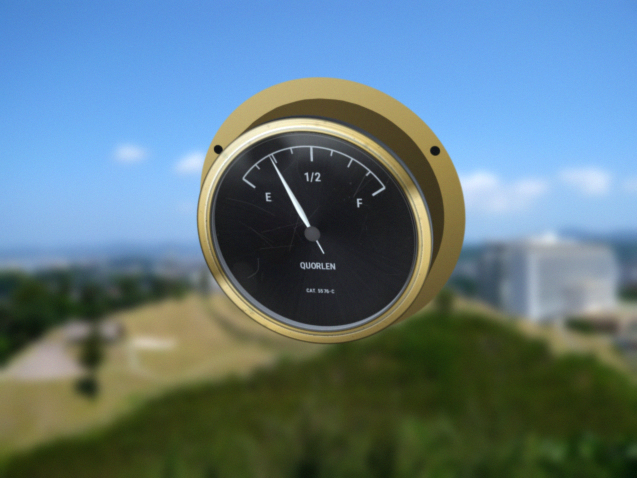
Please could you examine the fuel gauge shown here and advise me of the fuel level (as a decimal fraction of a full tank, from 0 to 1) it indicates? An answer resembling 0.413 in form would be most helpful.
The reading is 0.25
